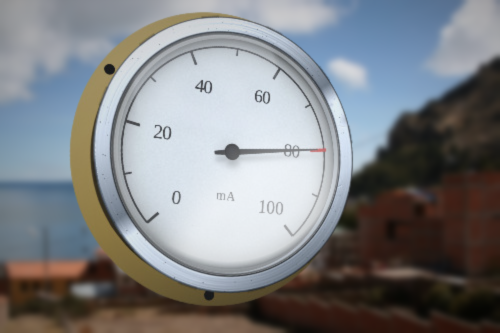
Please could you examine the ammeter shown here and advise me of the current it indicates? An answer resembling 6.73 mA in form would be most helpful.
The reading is 80 mA
